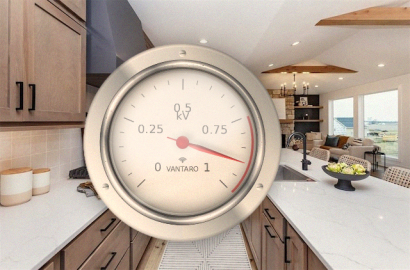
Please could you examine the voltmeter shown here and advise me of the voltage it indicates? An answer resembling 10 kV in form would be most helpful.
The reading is 0.9 kV
